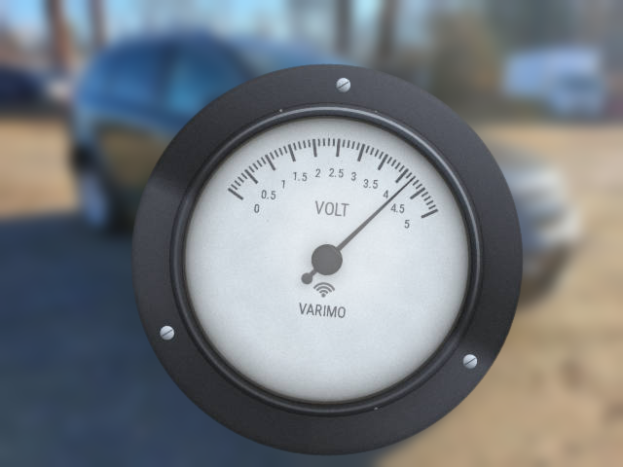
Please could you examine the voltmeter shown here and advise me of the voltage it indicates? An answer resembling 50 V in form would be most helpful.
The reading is 4.2 V
